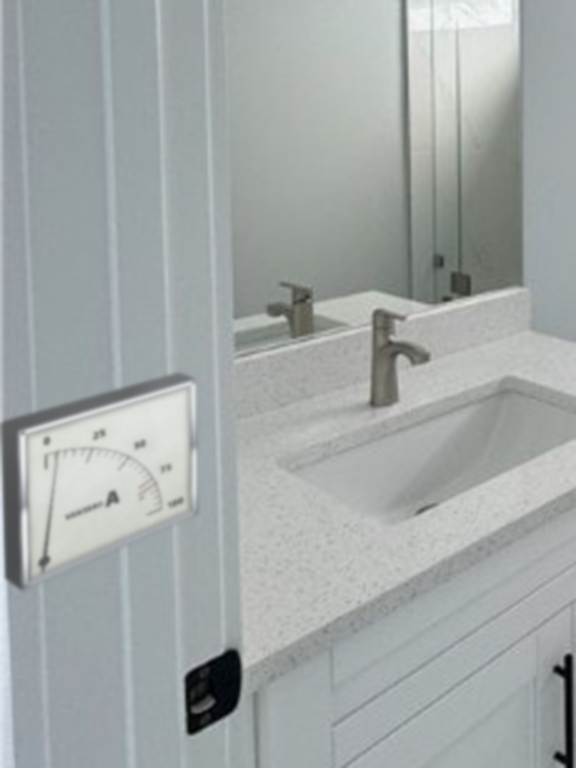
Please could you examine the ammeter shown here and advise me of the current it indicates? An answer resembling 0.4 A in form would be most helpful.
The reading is 5 A
